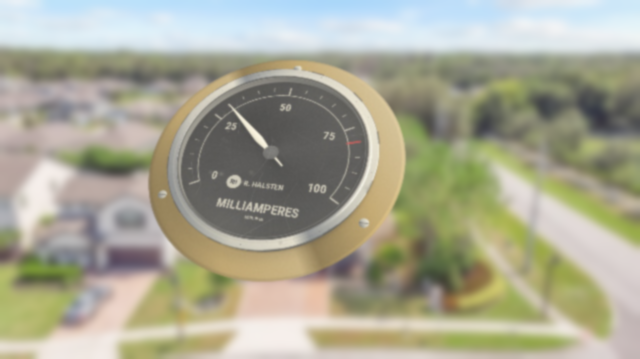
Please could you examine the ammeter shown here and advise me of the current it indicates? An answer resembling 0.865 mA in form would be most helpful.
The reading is 30 mA
